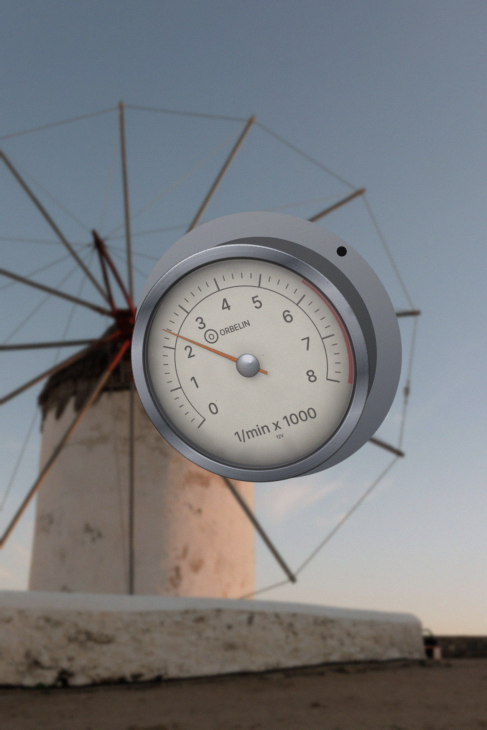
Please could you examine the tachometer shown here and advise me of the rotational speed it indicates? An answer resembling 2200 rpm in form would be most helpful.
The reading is 2400 rpm
